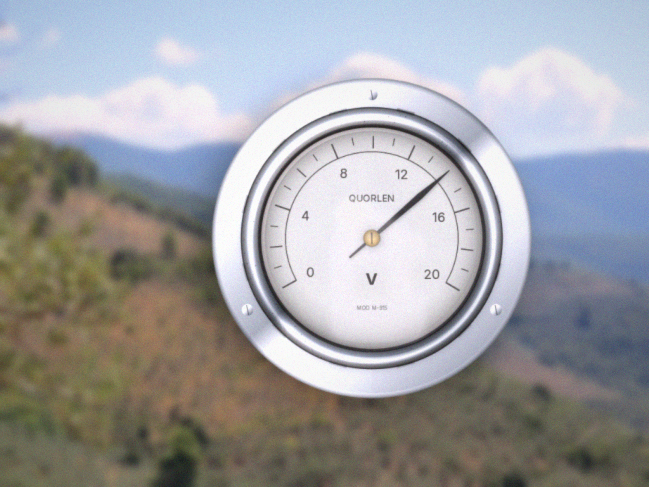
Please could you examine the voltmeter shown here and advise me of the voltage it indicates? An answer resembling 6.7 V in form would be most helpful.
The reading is 14 V
